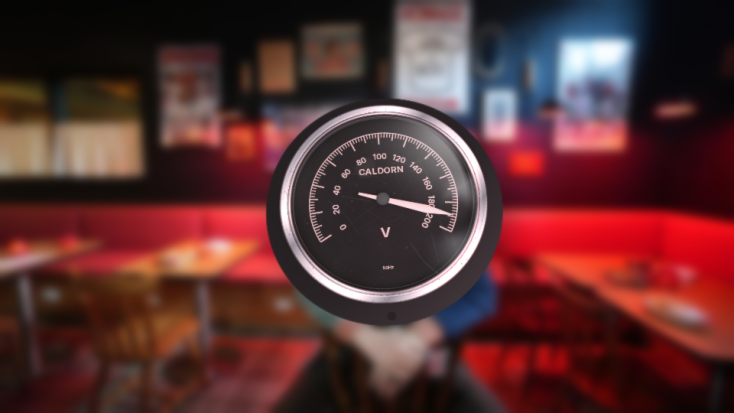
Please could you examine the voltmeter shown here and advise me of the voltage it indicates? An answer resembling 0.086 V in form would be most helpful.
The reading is 190 V
